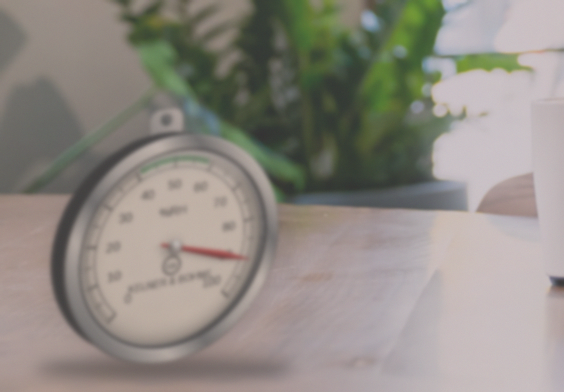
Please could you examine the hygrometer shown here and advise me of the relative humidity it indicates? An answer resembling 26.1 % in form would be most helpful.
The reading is 90 %
